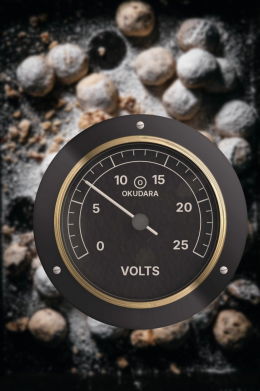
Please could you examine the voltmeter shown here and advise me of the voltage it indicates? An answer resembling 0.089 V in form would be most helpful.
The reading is 7 V
